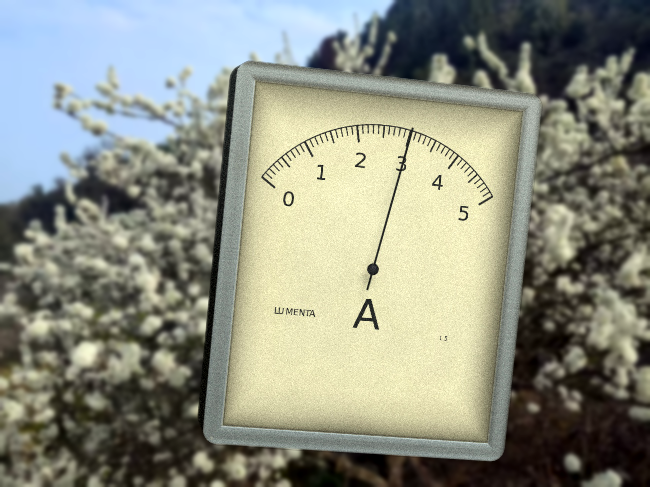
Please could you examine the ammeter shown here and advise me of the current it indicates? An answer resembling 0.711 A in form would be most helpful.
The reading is 3 A
